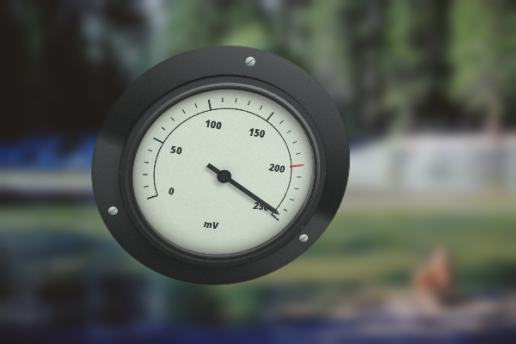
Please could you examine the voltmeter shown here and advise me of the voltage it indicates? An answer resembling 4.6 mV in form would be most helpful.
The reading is 245 mV
